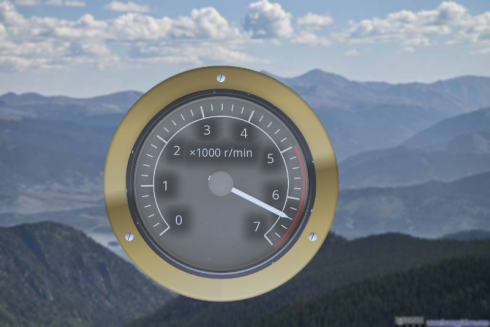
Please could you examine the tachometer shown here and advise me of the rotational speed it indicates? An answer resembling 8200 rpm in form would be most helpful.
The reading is 6400 rpm
